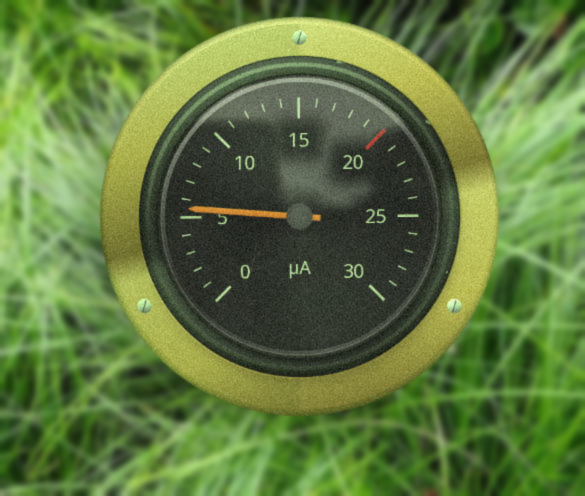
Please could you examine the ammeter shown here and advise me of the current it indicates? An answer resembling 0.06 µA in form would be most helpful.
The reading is 5.5 µA
